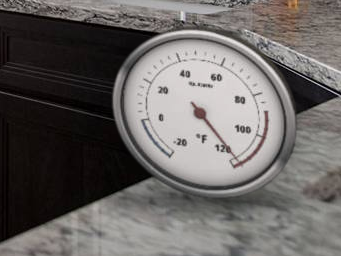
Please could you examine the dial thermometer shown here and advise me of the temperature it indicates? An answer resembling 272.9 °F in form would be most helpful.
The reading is 116 °F
